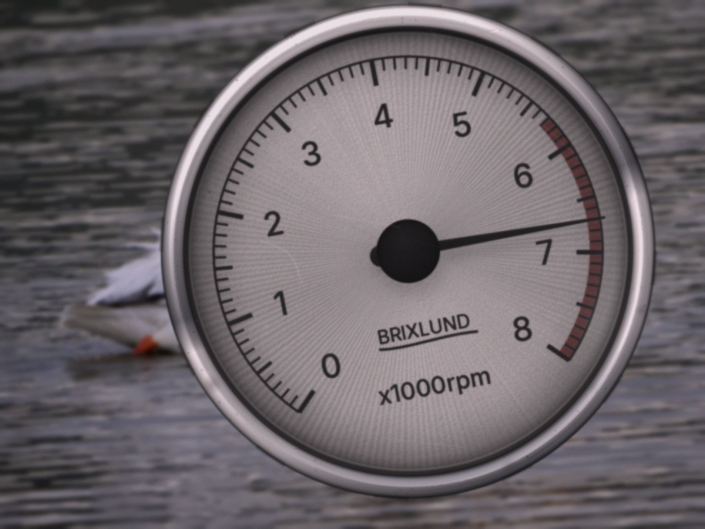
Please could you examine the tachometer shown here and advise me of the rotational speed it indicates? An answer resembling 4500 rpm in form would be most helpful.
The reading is 6700 rpm
